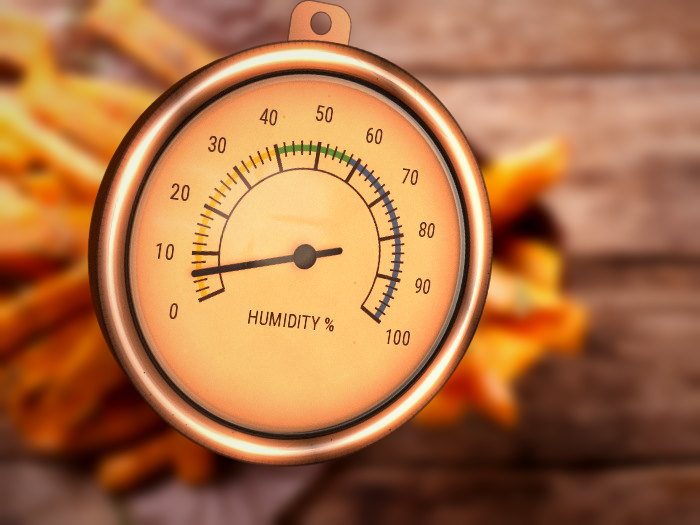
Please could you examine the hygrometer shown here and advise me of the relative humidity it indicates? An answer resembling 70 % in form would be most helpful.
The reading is 6 %
